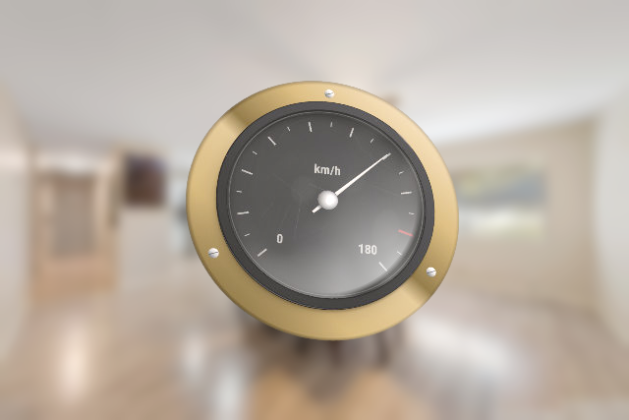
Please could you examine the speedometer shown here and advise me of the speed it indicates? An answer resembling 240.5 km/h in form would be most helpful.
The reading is 120 km/h
